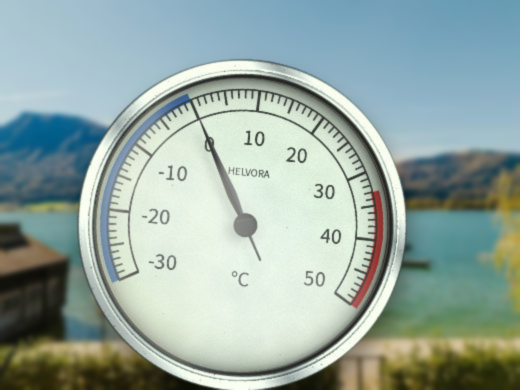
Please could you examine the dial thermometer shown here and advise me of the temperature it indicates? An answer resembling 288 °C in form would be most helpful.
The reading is 0 °C
